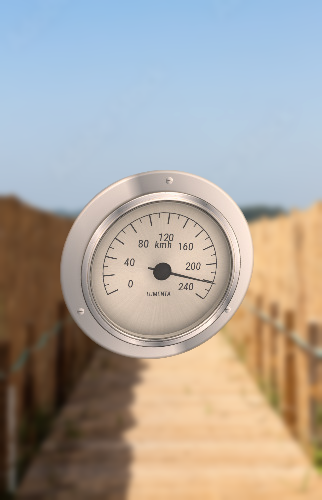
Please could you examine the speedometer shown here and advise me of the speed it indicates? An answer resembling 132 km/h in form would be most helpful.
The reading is 220 km/h
